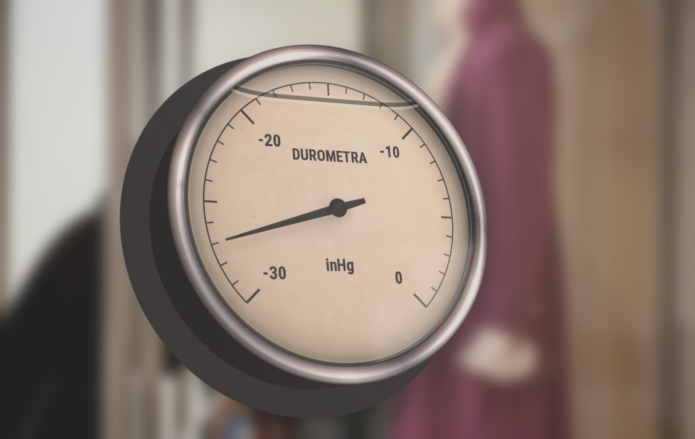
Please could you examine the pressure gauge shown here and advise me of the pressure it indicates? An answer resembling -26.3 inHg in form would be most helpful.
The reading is -27 inHg
